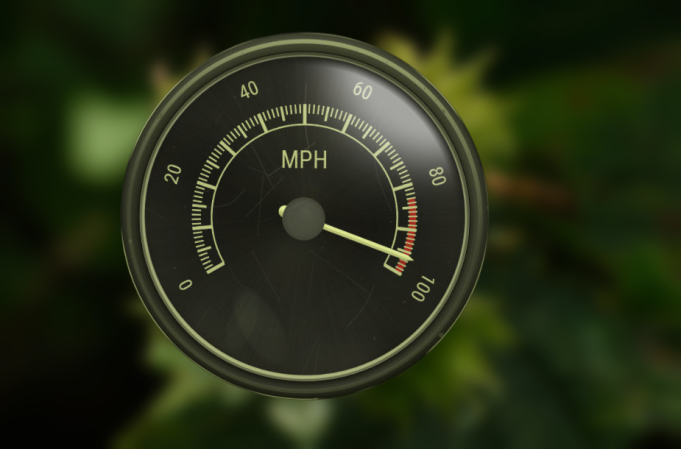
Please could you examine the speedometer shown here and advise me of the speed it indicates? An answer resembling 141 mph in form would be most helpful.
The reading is 96 mph
